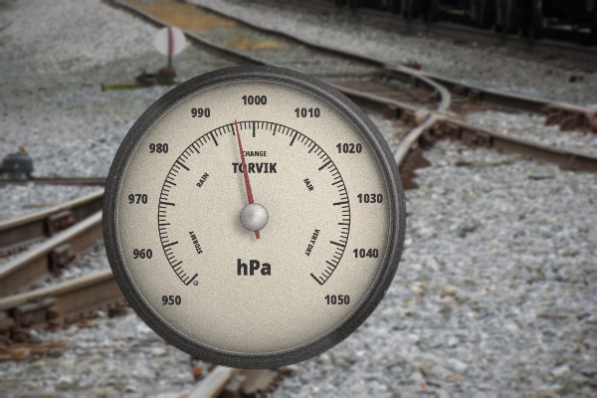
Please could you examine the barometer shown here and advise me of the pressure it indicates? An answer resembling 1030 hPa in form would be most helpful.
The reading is 996 hPa
